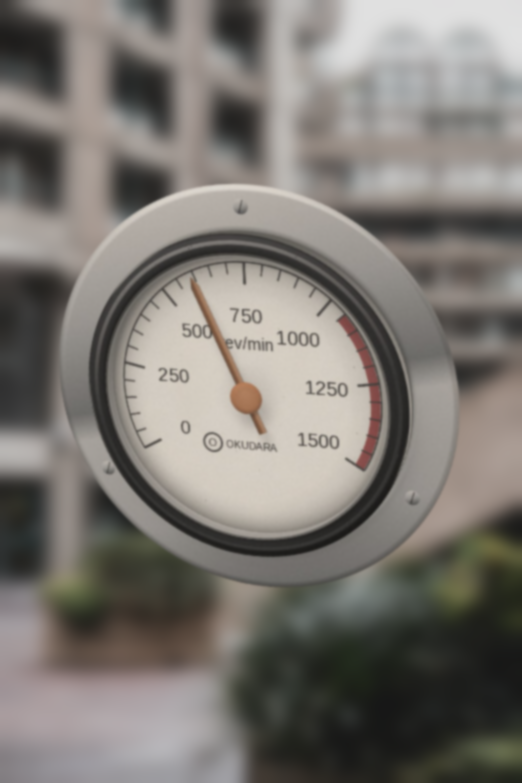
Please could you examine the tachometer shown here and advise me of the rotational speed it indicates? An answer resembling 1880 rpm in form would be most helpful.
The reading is 600 rpm
